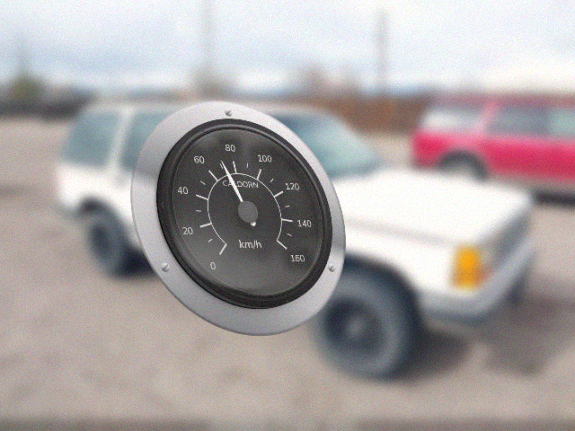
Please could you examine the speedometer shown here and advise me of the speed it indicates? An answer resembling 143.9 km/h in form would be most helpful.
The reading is 70 km/h
